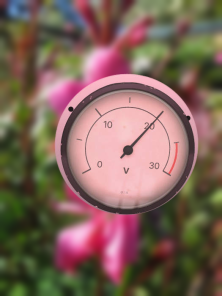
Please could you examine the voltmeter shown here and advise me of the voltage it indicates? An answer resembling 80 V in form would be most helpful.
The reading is 20 V
